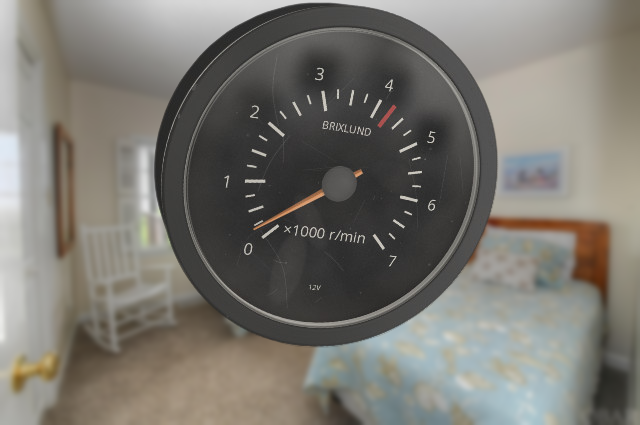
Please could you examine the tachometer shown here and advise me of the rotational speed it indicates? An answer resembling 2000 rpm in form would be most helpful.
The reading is 250 rpm
